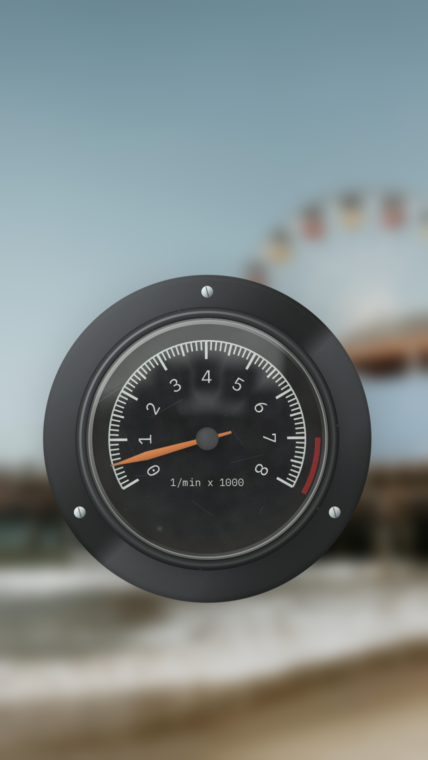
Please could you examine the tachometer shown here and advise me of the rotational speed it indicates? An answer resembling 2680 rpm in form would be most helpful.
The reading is 500 rpm
